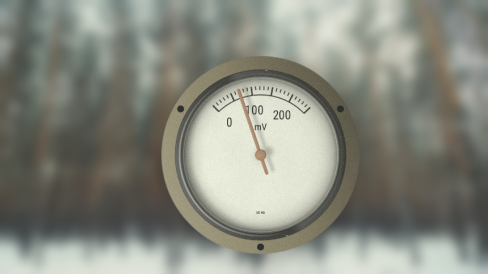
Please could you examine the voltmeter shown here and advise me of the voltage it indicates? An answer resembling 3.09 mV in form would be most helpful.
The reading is 70 mV
